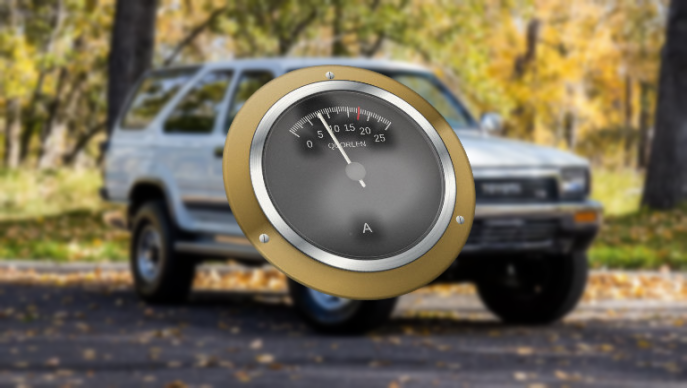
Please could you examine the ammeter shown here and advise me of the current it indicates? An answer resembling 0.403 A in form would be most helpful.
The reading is 7.5 A
